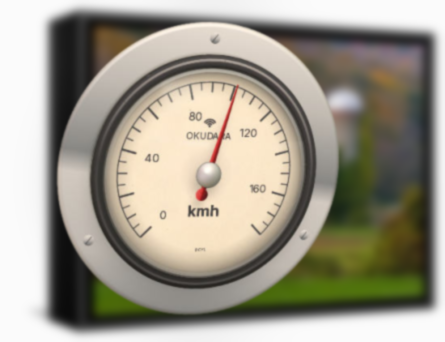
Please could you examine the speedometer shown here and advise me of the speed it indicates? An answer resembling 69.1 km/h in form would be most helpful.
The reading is 100 km/h
